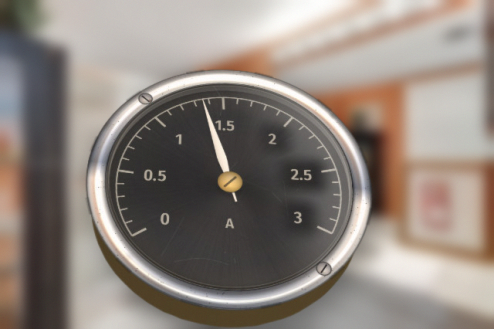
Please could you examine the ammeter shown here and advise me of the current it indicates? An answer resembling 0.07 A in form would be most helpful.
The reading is 1.35 A
